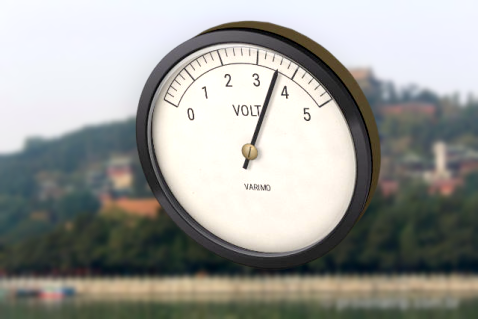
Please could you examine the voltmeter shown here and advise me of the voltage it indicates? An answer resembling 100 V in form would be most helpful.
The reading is 3.6 V
